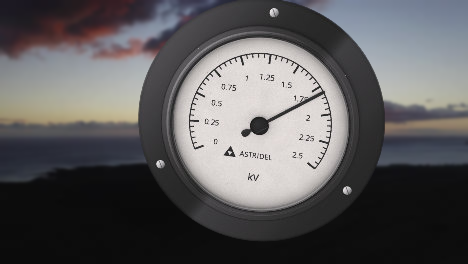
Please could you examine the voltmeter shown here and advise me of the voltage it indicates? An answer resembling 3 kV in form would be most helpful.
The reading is 1.8 kV
